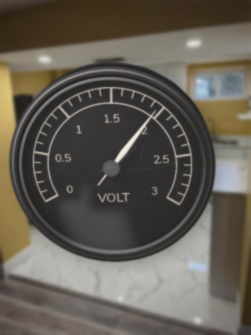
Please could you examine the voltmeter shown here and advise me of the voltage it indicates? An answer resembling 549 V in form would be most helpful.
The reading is 1.95 V
